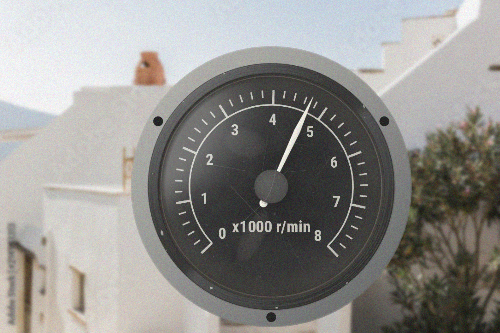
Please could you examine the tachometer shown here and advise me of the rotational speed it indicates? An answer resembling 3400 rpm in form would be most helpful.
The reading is 4700 rpm
